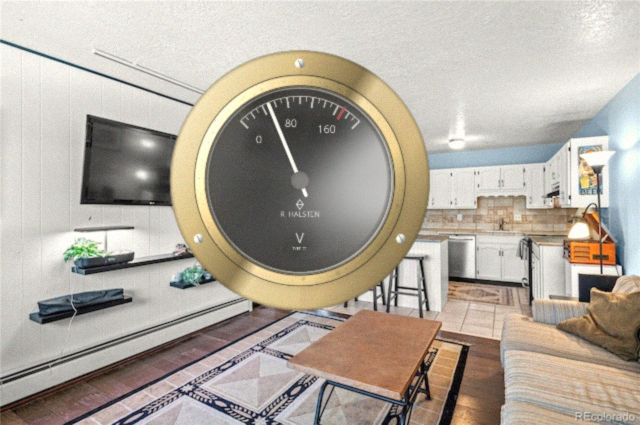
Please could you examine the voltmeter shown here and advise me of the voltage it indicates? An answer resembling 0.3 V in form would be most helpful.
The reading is 50 V
